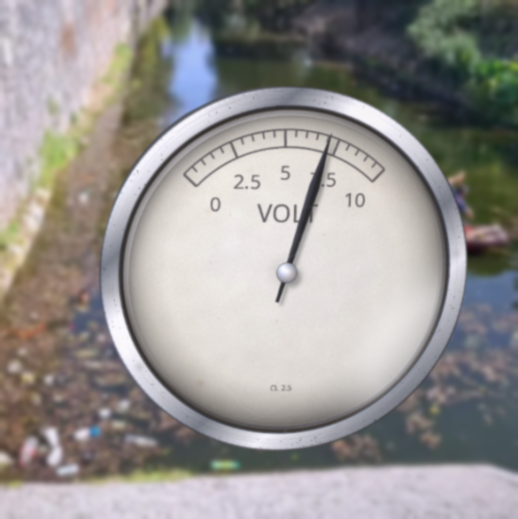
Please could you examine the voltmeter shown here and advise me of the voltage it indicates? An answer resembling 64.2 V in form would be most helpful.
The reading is 7 V
